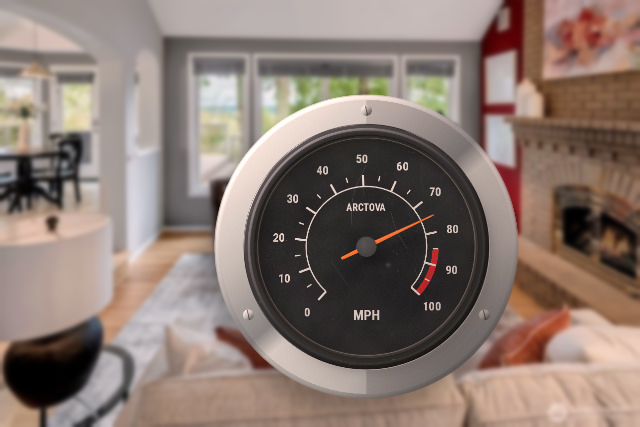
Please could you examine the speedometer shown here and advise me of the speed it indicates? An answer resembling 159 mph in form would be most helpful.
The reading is 75 mph
